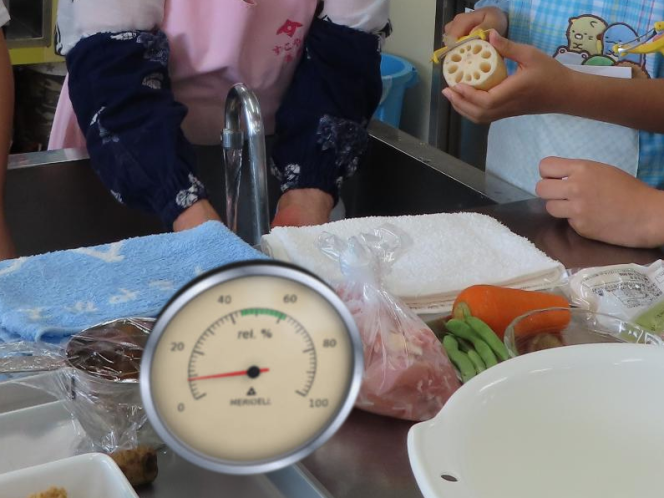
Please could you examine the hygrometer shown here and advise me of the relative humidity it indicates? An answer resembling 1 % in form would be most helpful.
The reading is 10 %
